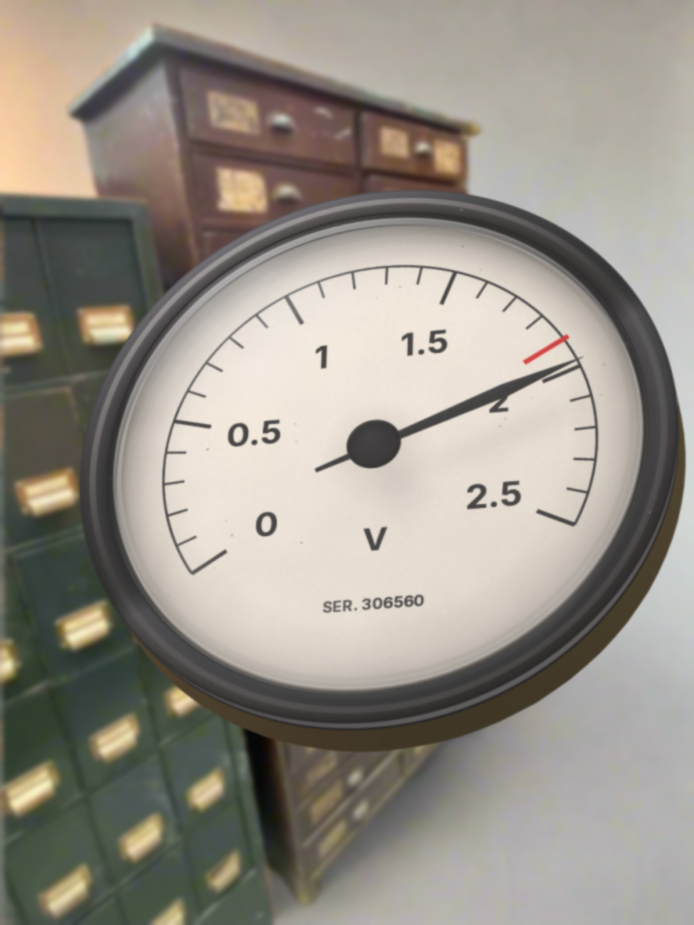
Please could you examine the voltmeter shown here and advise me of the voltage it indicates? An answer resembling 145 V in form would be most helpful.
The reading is 2 V
